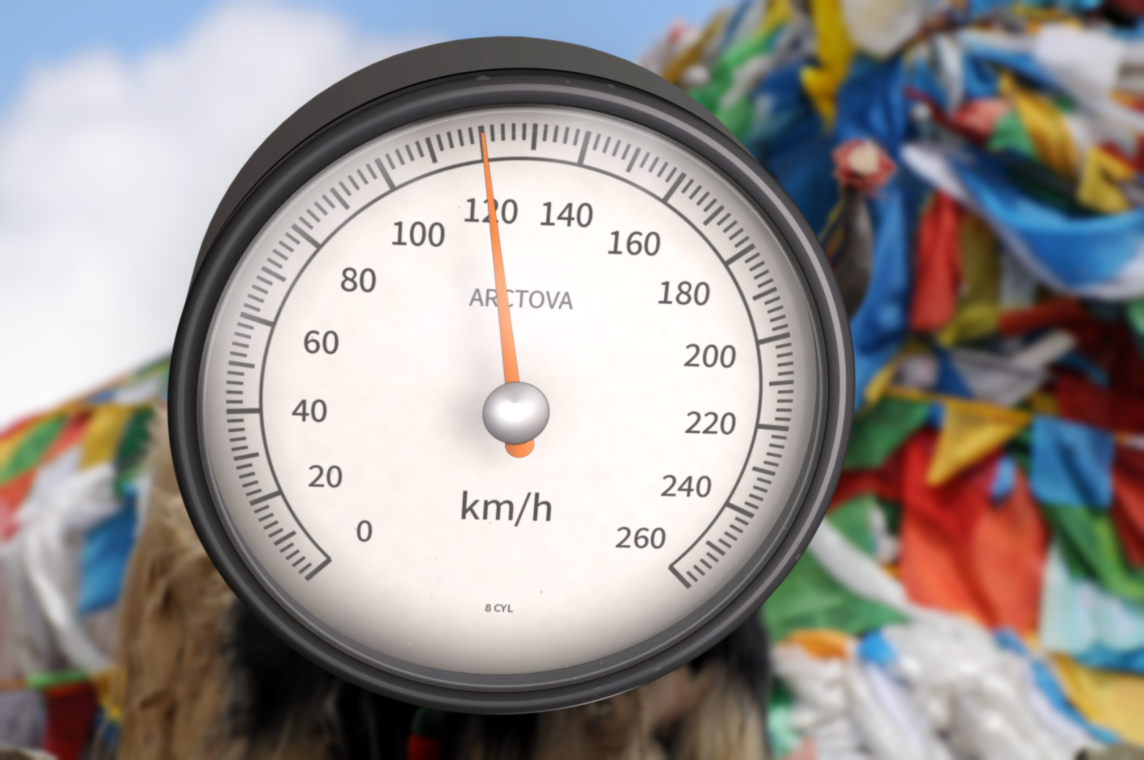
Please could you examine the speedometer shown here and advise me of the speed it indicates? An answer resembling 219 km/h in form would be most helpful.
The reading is 120 km/h
